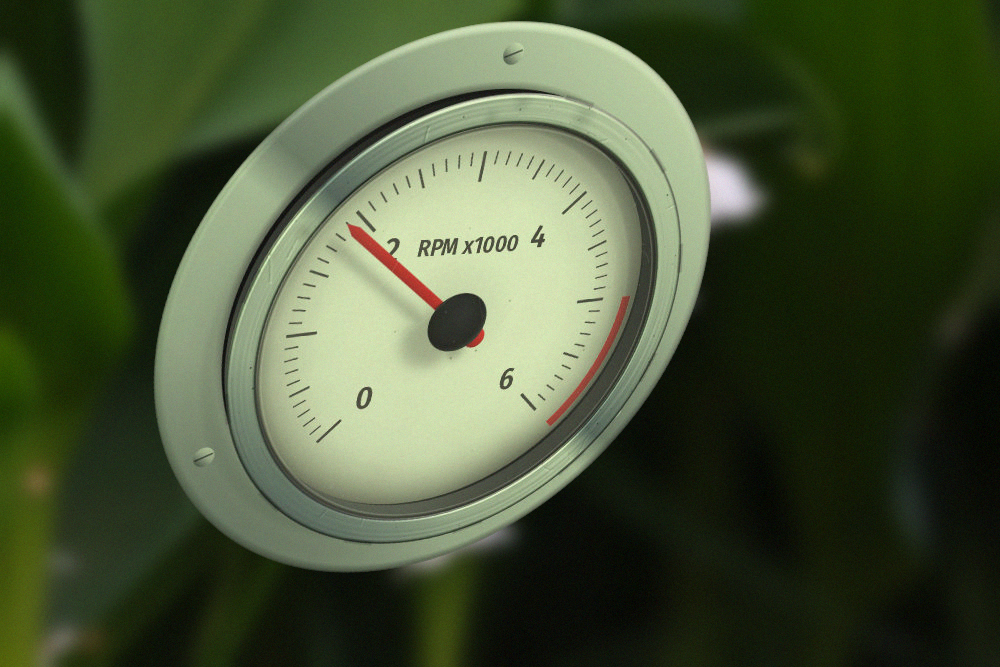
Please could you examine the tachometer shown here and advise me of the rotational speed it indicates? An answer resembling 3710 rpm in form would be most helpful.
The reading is 1900 rpm
